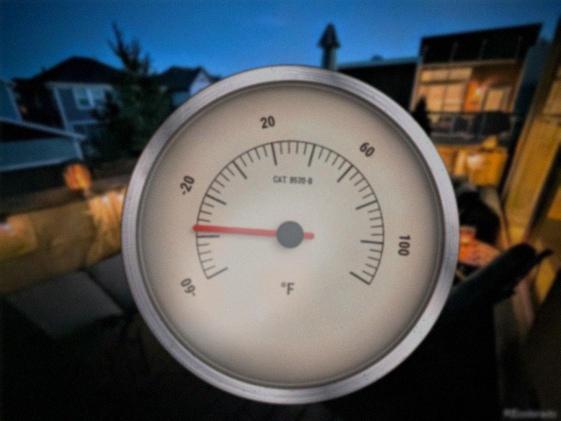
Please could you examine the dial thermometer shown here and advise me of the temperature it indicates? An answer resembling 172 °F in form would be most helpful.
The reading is -36 °F
